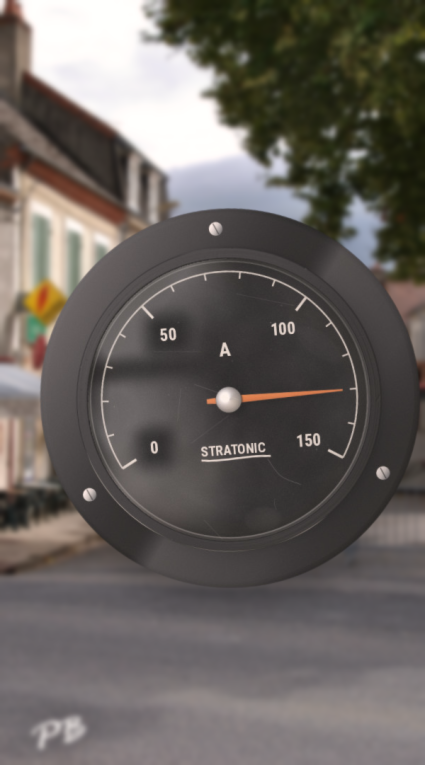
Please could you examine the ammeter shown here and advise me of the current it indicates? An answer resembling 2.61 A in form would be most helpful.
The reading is 130 A
